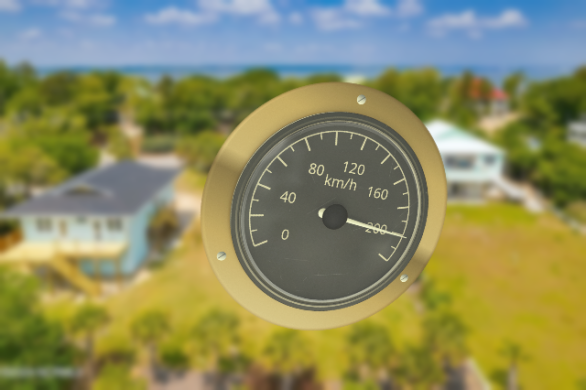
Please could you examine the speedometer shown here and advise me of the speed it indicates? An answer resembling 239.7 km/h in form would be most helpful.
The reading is 200 km/h
